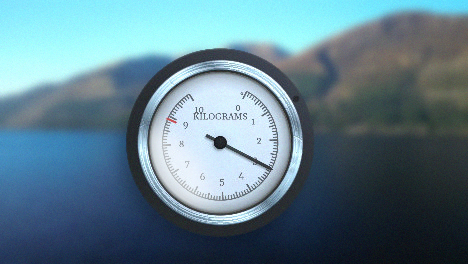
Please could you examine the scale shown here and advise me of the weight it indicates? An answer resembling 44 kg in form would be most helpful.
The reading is 3 kg
